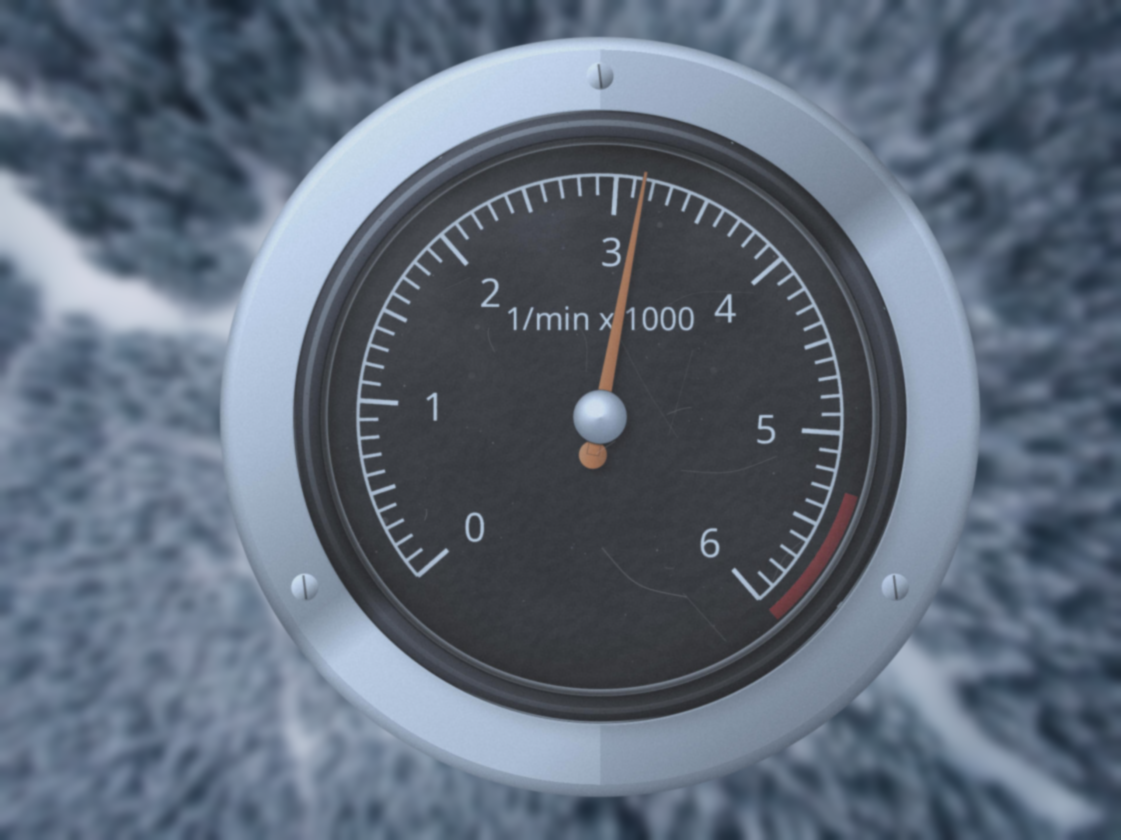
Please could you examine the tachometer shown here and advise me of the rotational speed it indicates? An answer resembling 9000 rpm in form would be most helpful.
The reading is 3150 rpm
